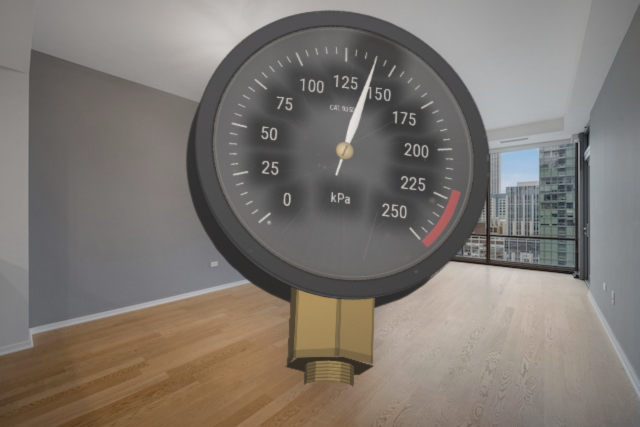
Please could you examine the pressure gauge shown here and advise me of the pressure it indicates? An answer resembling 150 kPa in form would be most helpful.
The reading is 140 kPa
